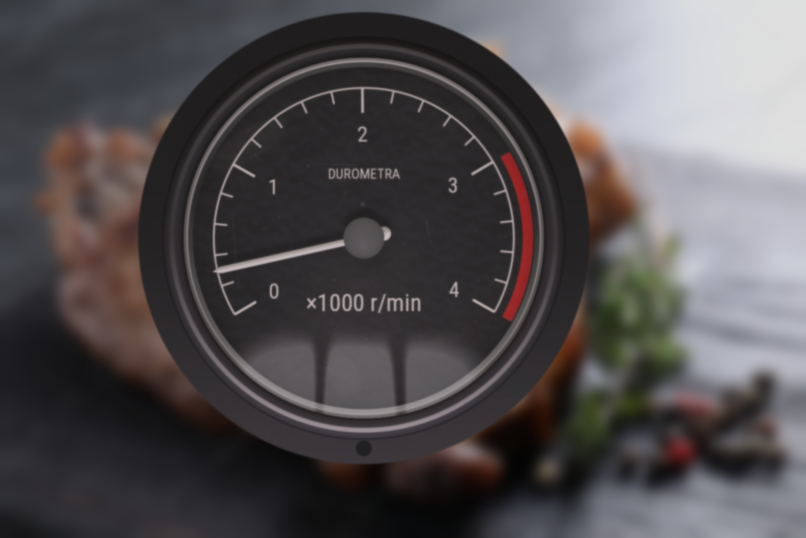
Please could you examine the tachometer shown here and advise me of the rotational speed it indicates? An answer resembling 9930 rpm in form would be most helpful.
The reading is 300 rpm
